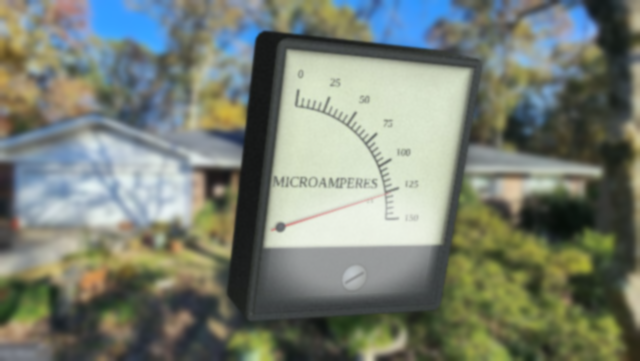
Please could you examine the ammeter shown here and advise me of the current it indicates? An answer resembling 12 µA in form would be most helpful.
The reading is 125 µA
